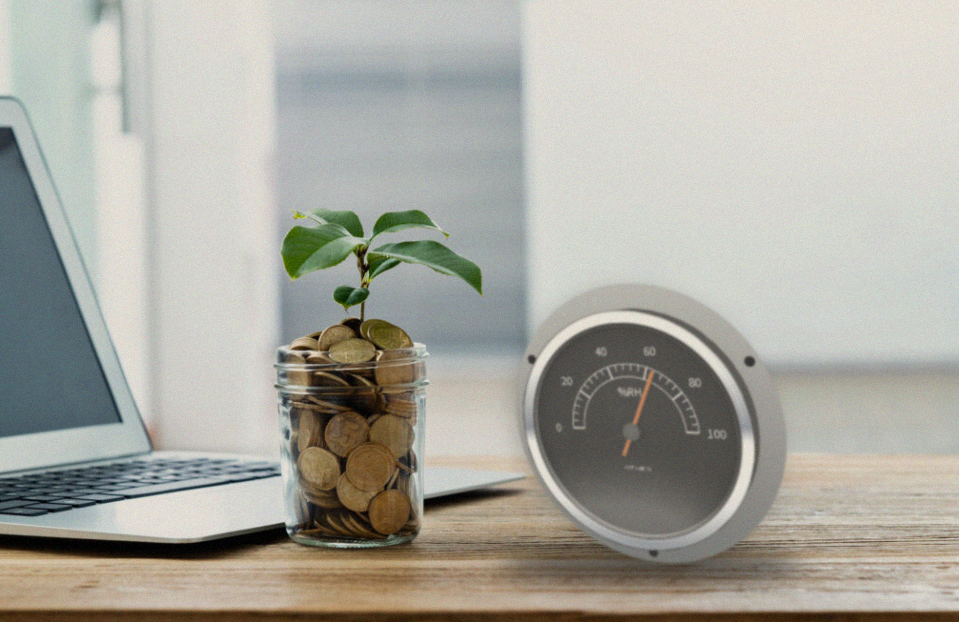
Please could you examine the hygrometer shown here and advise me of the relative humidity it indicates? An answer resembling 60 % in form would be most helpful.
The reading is 64 %
